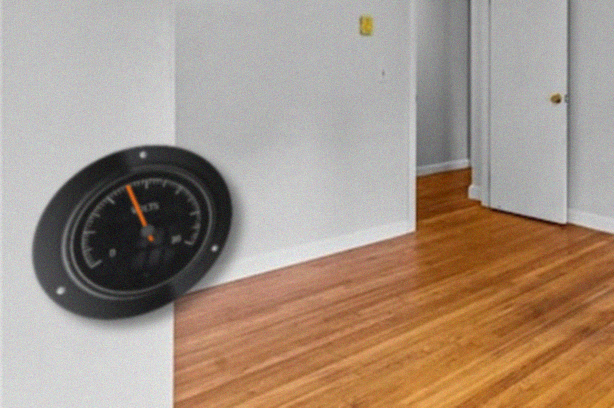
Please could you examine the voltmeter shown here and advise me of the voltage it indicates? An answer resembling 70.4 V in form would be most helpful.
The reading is 12.5 V
